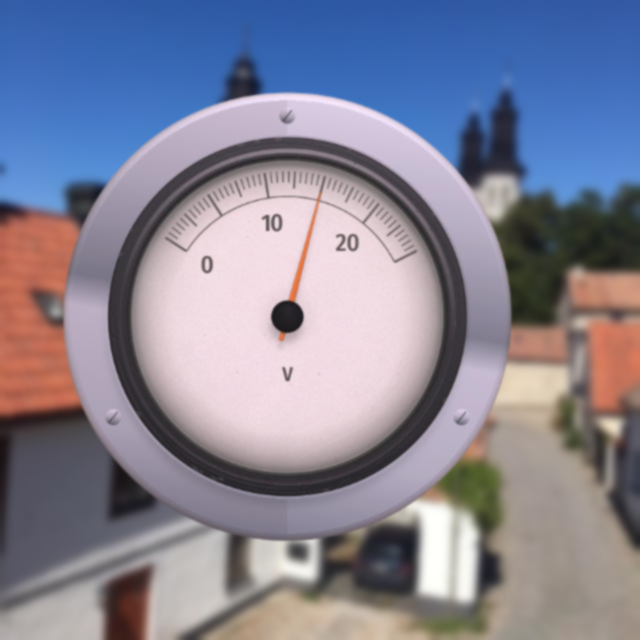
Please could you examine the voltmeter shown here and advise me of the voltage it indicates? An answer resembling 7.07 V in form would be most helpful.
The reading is 15 V
